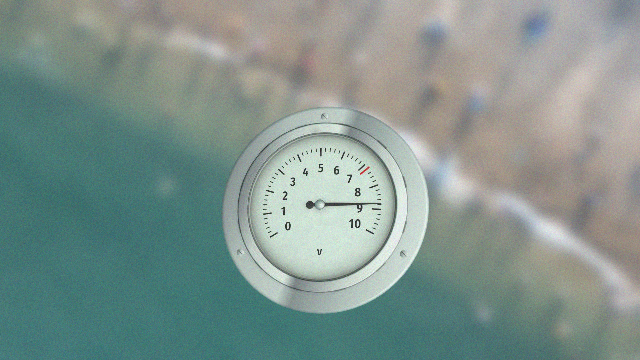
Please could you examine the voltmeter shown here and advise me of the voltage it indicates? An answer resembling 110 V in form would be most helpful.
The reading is 8.8 V
